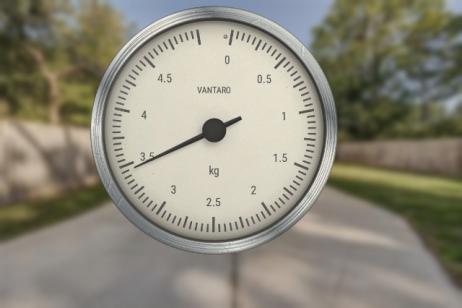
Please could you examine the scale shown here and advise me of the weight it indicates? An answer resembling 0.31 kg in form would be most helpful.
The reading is 3.45 kg
